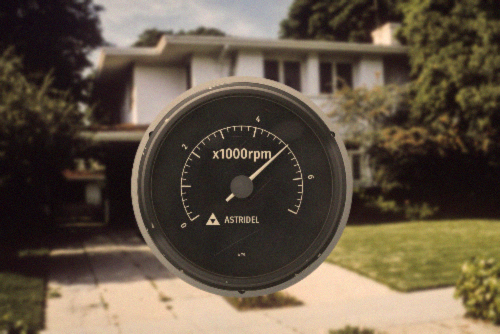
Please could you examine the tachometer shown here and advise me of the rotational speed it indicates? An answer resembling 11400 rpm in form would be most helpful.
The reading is 5000 rpm
